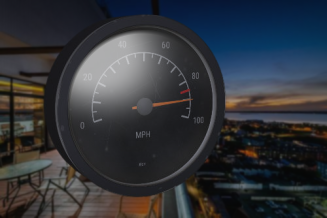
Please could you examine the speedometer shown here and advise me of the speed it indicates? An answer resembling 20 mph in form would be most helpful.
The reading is 90 mph
